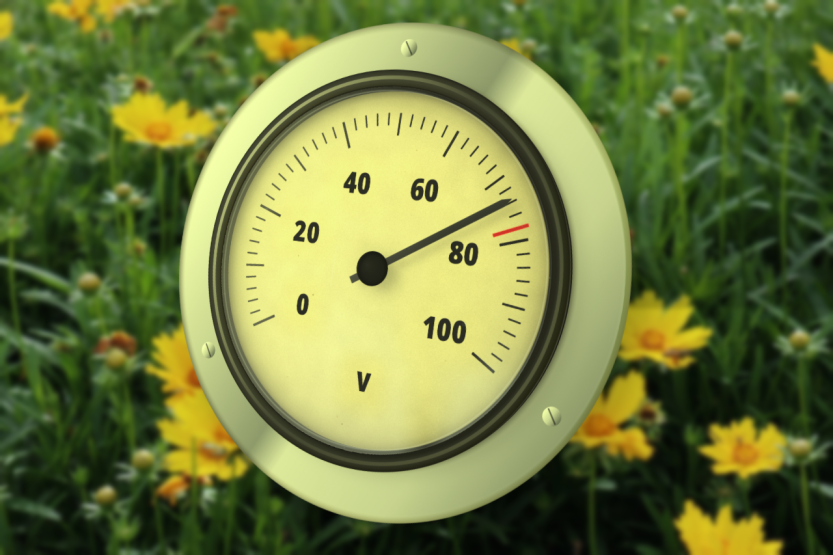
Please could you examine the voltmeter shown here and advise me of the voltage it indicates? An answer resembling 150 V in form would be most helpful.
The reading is 74 V
